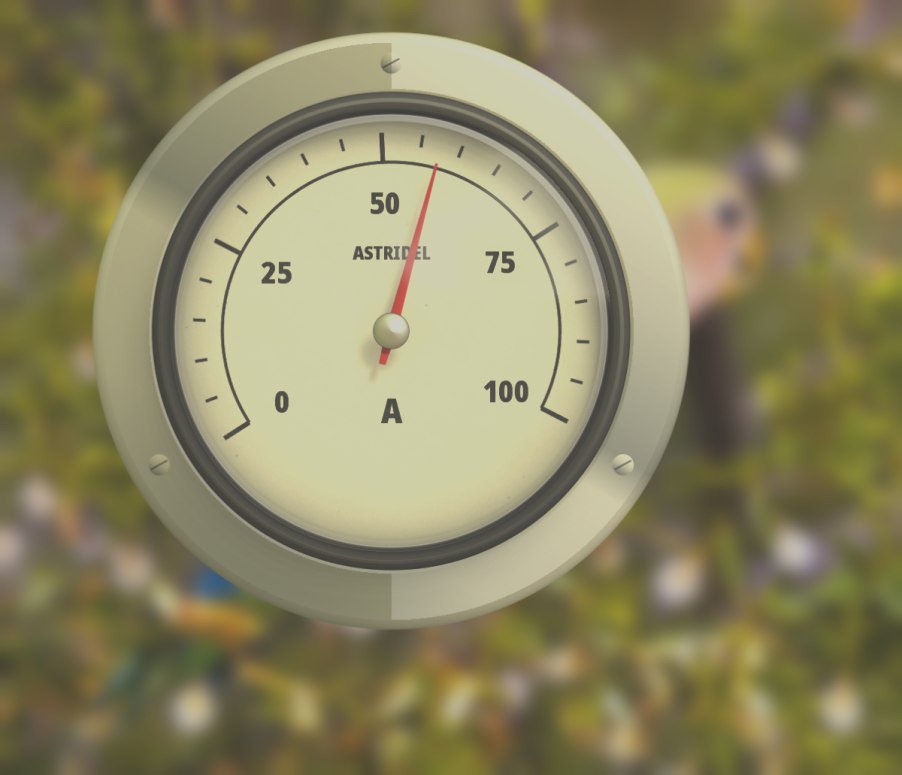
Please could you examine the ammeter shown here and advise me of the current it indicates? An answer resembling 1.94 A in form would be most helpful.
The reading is 57.5 A
